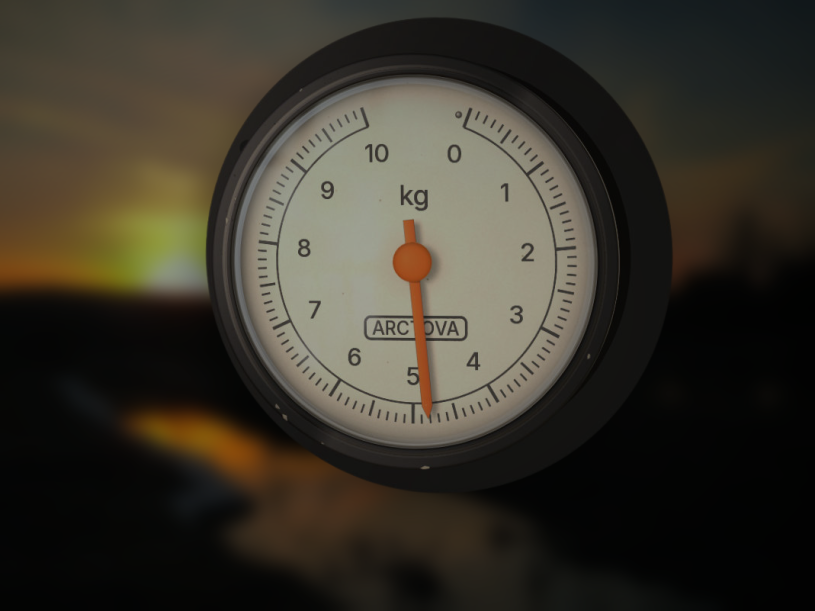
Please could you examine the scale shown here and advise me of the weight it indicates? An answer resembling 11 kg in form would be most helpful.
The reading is 4.8 kg
